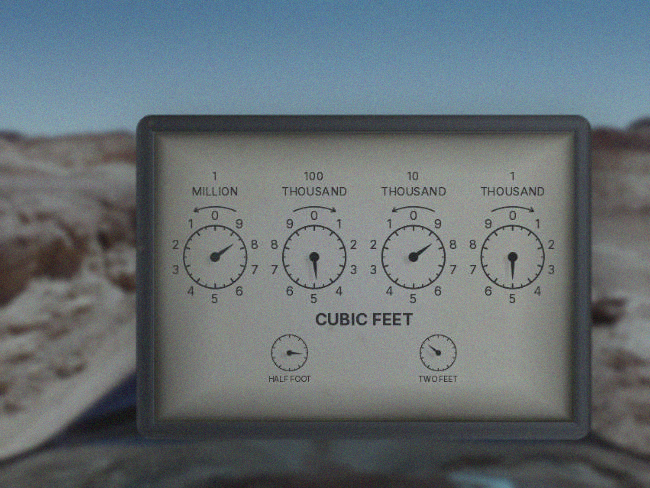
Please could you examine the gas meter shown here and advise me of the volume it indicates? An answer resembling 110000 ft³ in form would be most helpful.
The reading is 848500 ft³
